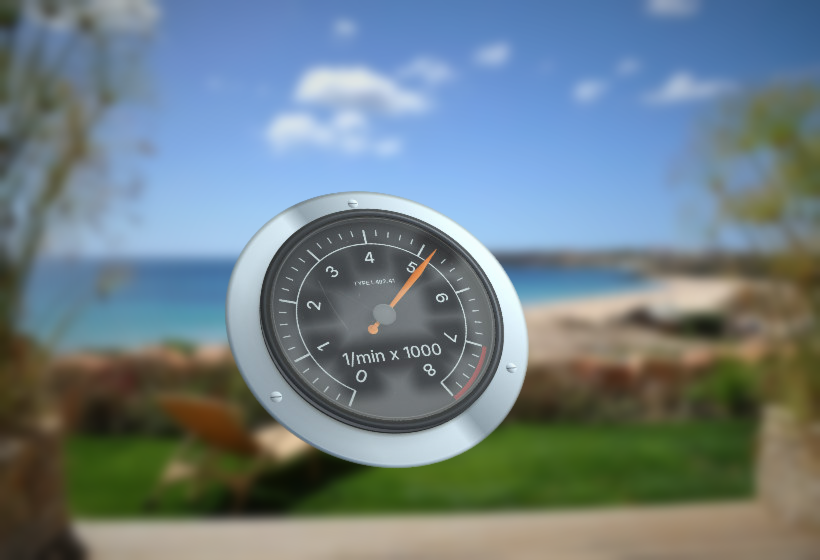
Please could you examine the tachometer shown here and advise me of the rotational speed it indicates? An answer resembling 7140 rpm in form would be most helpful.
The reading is 5200 rpm
